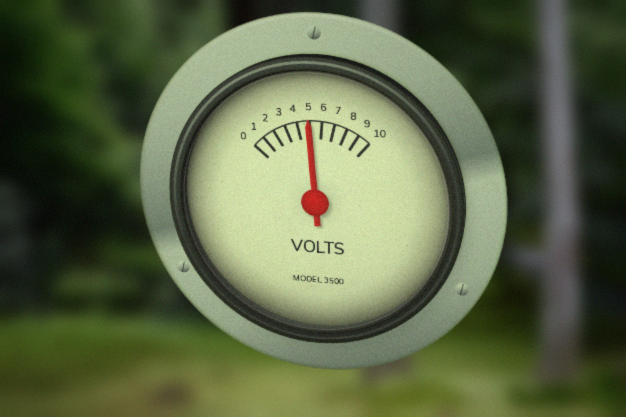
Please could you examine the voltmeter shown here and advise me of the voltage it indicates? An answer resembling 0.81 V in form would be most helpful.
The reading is 5 V
